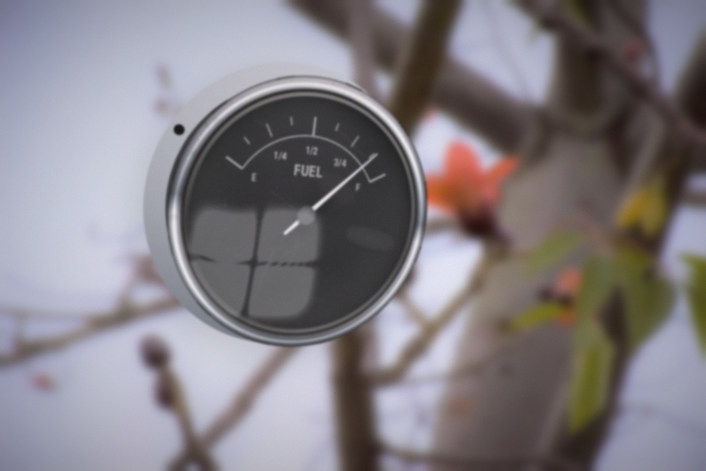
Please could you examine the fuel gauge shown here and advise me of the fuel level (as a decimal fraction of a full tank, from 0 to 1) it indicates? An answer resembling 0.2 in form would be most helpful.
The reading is 0.875
